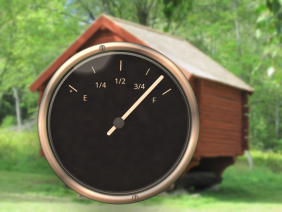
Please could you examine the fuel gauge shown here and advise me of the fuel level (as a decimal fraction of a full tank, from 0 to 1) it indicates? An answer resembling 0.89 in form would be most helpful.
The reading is 0.875
